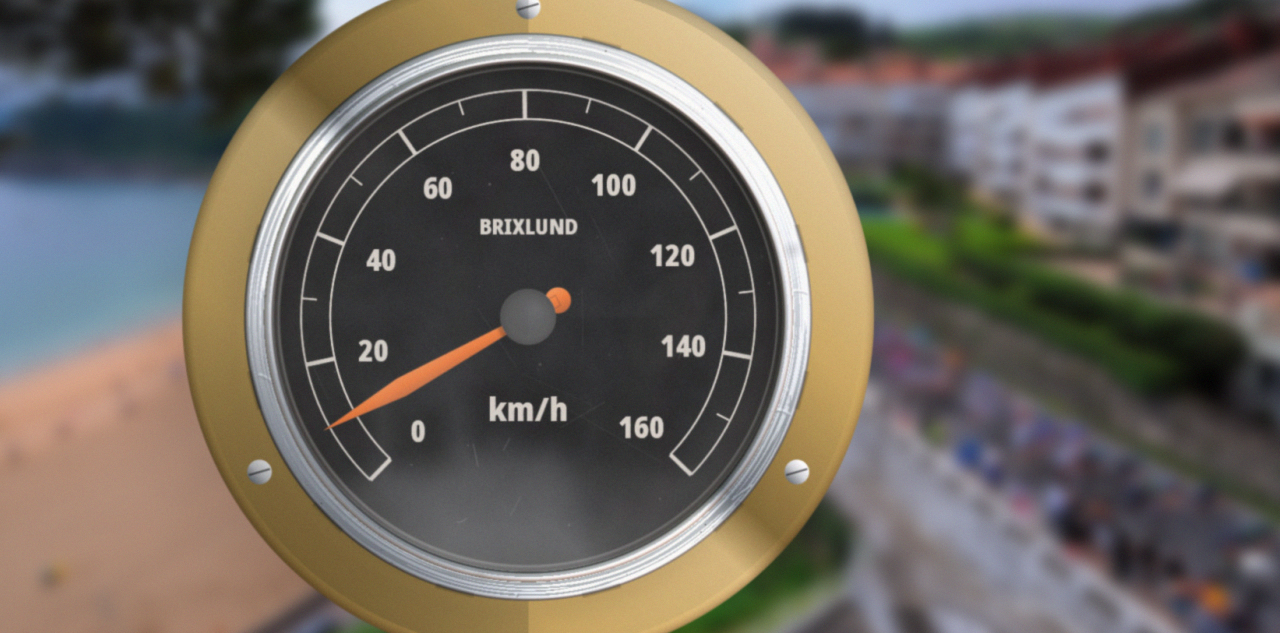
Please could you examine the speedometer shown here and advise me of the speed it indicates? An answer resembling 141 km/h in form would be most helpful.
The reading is 10 km/h
